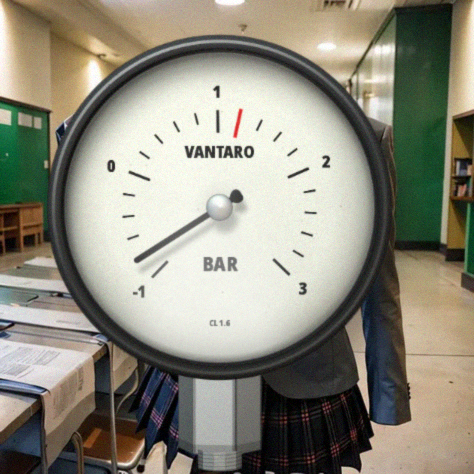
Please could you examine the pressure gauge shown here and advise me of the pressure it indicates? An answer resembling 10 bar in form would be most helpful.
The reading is -0.8 bar
